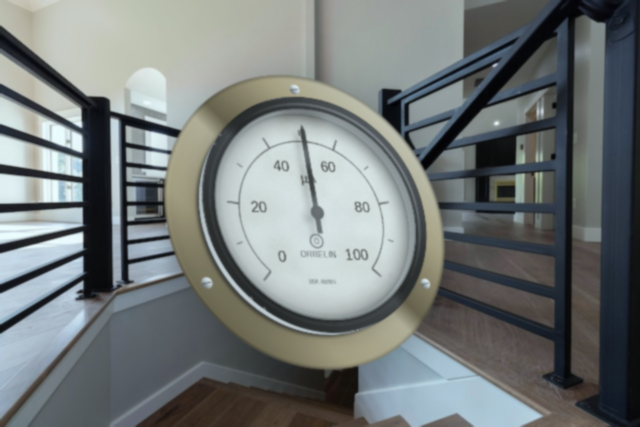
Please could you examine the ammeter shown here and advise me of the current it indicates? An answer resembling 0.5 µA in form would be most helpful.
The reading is 50 µA
